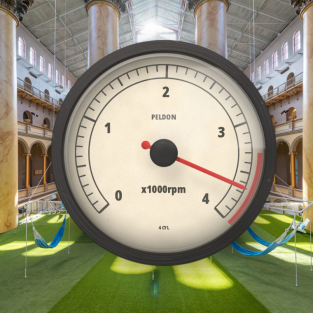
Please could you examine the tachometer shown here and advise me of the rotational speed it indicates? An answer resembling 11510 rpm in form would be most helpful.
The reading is 3650 rpm
